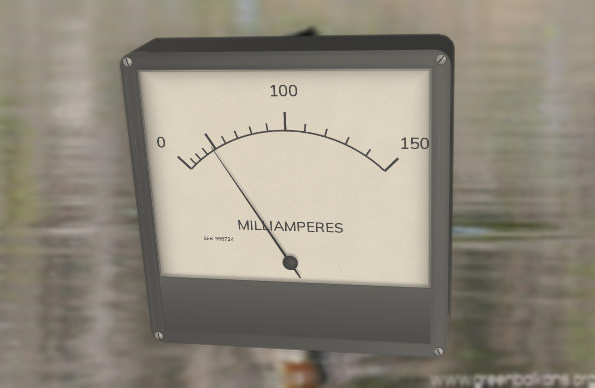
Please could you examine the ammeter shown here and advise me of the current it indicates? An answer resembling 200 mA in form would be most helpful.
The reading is 50 mA
